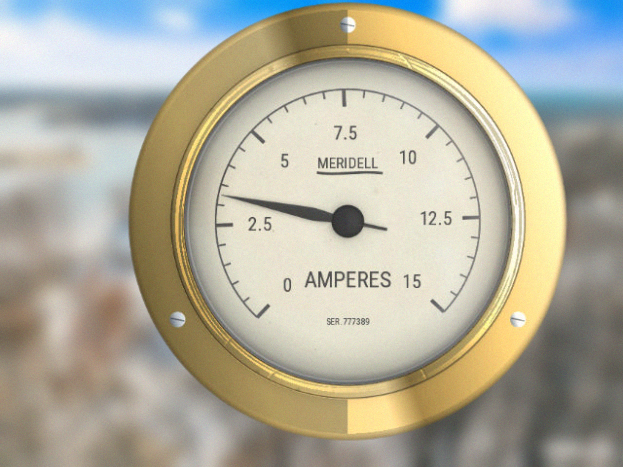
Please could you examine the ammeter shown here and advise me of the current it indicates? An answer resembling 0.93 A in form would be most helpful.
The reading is 3.25 A
